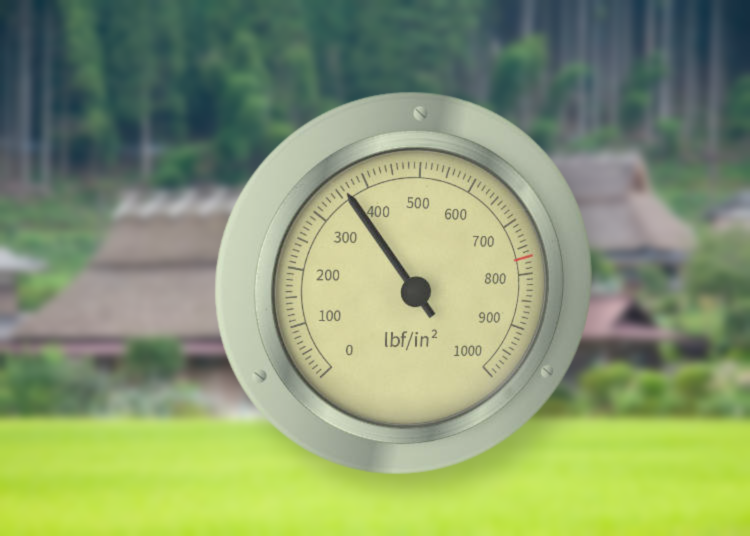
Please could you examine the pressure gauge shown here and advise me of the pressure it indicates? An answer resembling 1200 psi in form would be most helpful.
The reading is 360 psi
